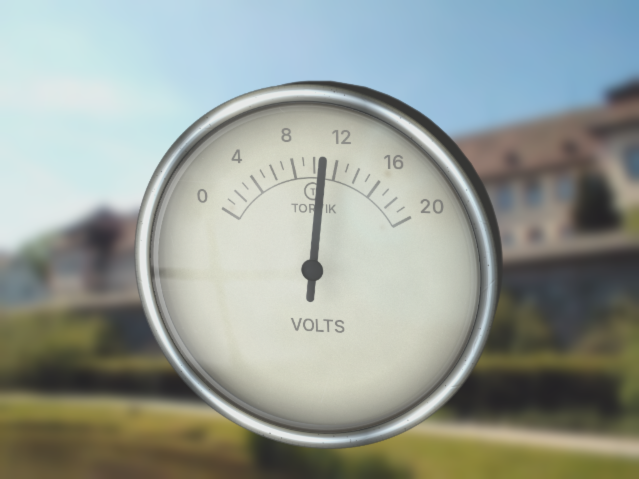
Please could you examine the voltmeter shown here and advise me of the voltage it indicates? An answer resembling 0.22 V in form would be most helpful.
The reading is 11 V
